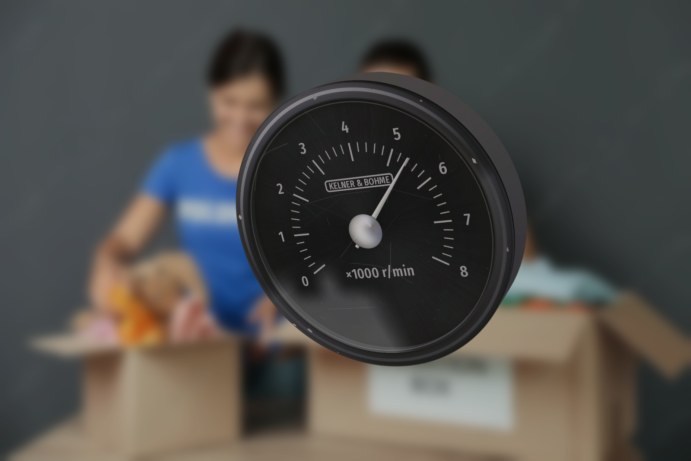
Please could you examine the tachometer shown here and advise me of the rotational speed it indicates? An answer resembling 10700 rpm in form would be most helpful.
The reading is 5400 rpm
